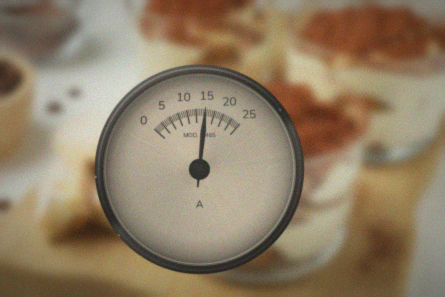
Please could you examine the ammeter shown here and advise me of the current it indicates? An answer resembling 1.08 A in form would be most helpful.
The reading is 15 A
